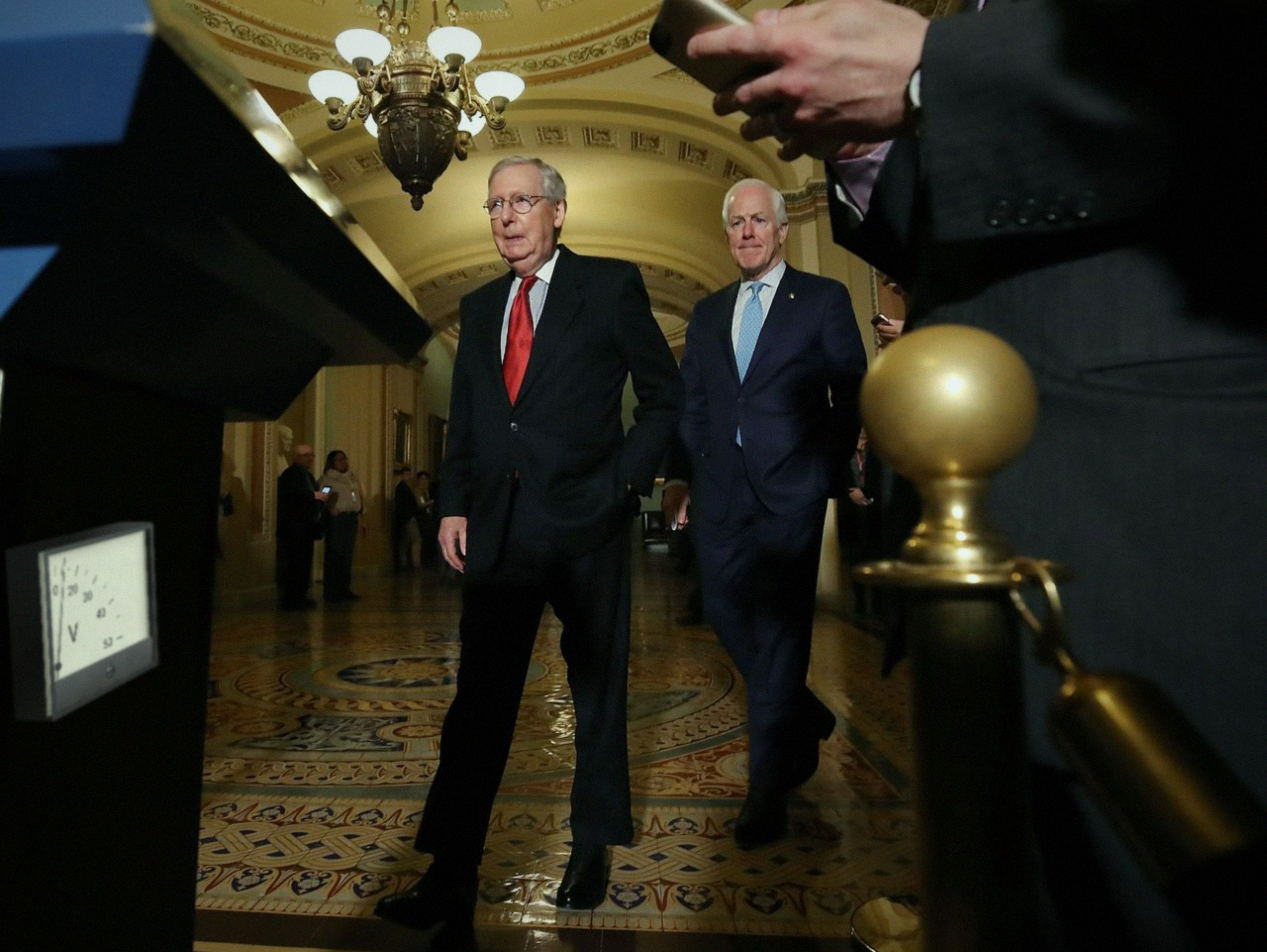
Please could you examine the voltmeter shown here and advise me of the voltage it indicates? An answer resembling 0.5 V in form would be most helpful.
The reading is 10 V
